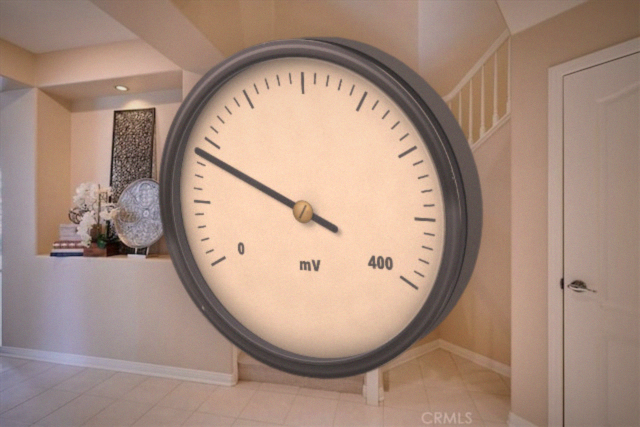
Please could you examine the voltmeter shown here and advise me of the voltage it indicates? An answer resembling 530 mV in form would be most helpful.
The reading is 90 mV
